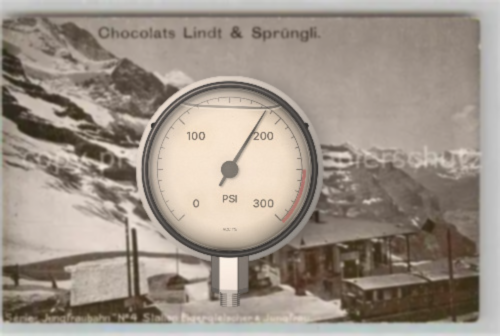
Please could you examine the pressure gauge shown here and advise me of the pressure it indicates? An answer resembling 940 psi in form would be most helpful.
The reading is 185 psi
